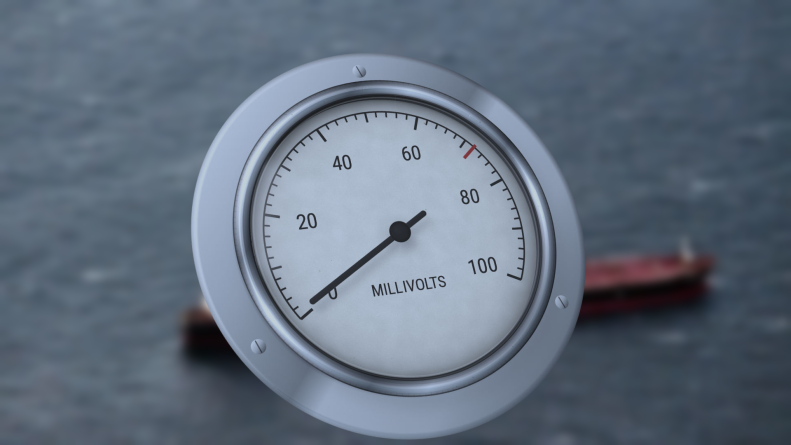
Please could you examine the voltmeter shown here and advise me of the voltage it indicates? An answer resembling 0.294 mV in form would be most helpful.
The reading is 1 mV
